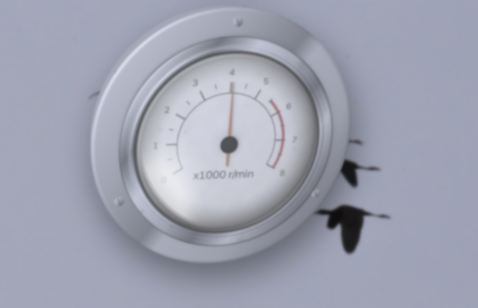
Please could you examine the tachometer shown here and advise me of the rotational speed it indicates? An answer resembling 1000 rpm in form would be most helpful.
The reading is 4000 rpm
